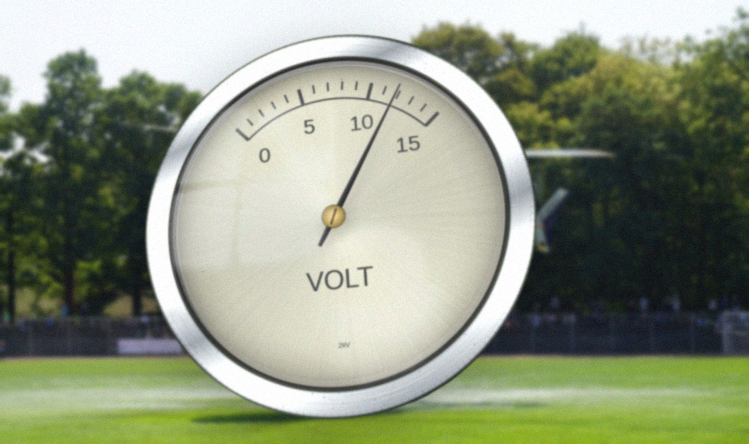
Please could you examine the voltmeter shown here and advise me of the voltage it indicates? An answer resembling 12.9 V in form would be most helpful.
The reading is 12 V
